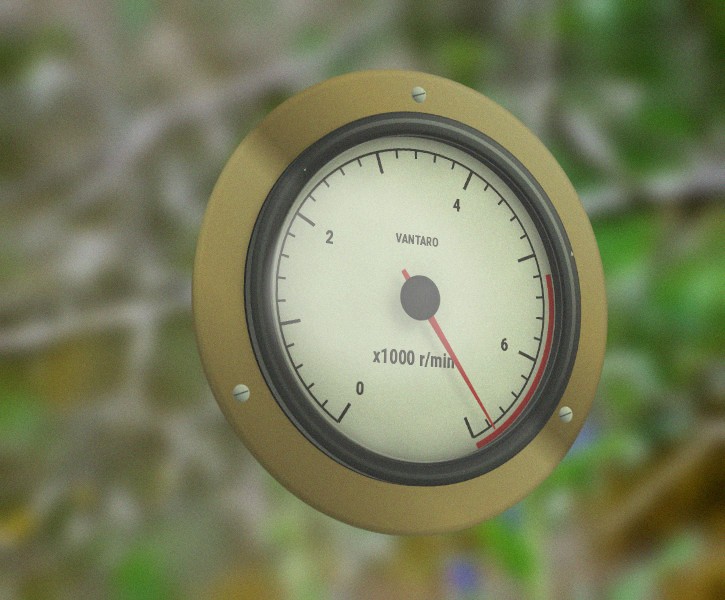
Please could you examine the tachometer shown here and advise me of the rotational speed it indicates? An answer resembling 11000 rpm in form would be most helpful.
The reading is 6800 rpm
